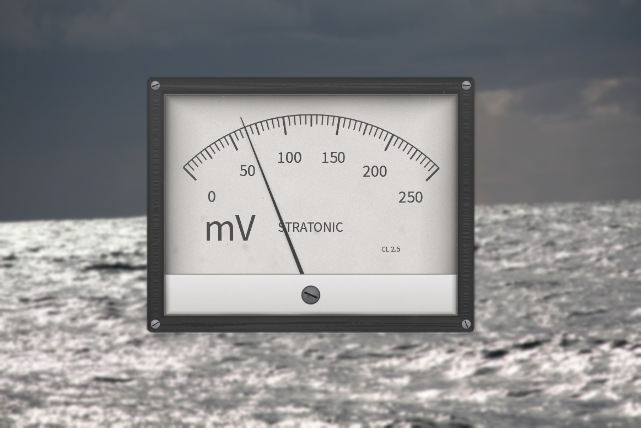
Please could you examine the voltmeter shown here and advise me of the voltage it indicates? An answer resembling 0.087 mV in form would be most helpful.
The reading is 65 mV
